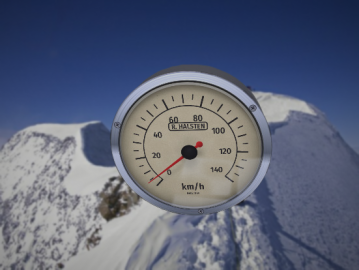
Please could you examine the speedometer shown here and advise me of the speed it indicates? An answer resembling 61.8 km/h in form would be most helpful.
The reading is 5 km/h
